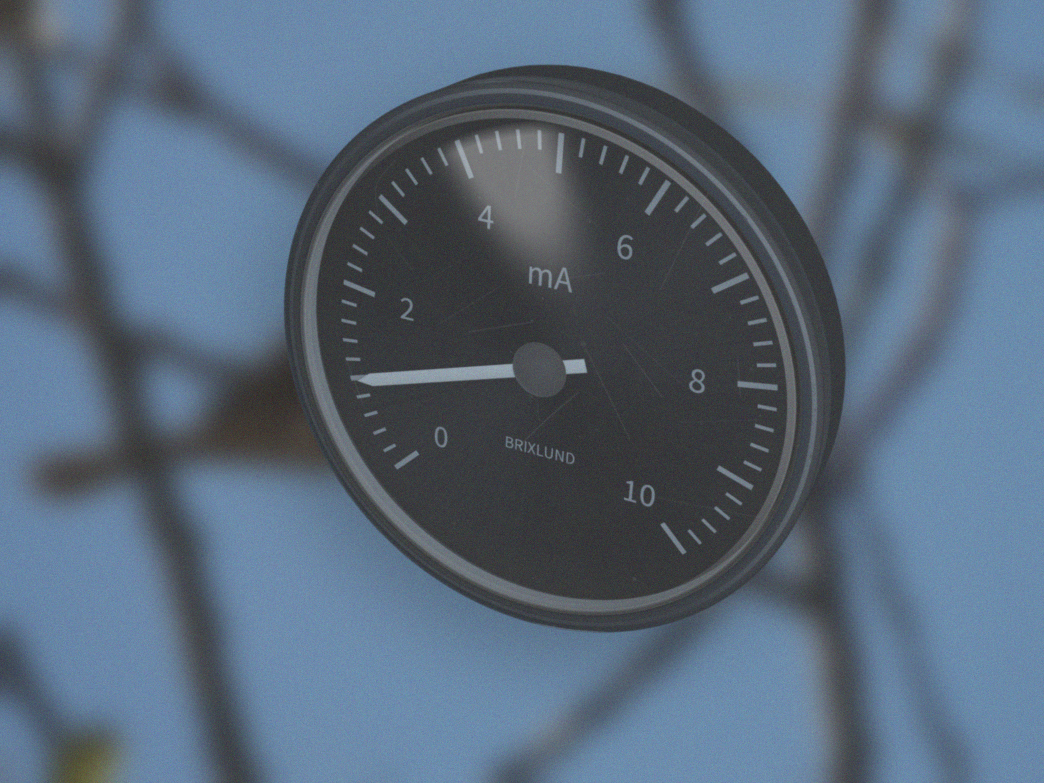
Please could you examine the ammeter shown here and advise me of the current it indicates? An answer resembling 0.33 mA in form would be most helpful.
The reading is 1 mA
